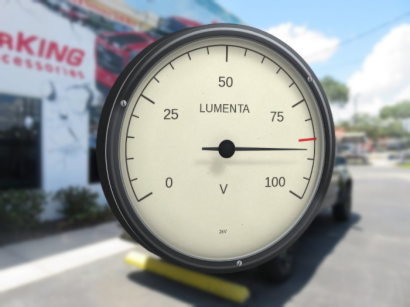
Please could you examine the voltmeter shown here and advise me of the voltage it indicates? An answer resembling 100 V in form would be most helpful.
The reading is 87.5 V
